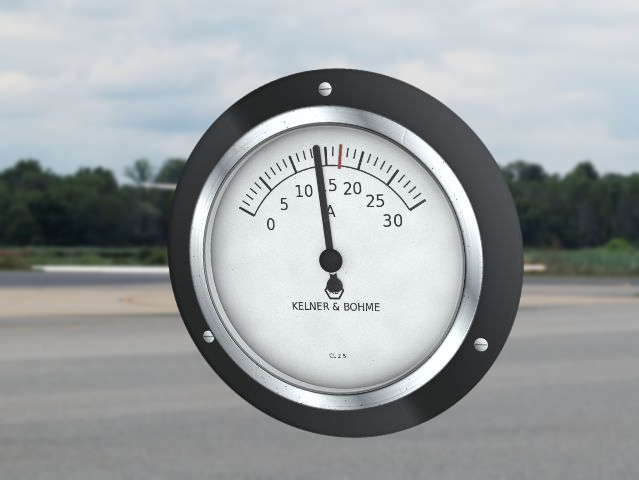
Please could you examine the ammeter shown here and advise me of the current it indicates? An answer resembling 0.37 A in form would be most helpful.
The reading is 14 A
